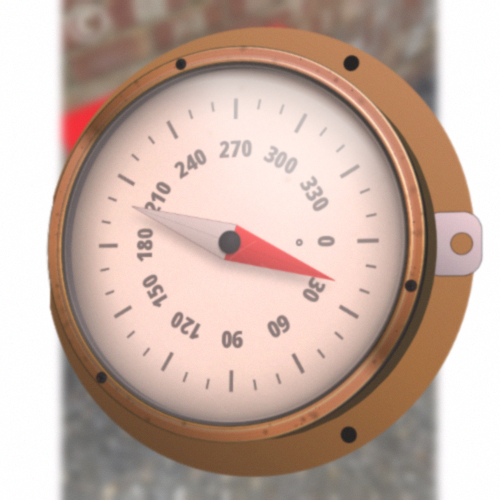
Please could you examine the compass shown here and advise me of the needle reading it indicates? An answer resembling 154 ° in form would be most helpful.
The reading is 20 °
